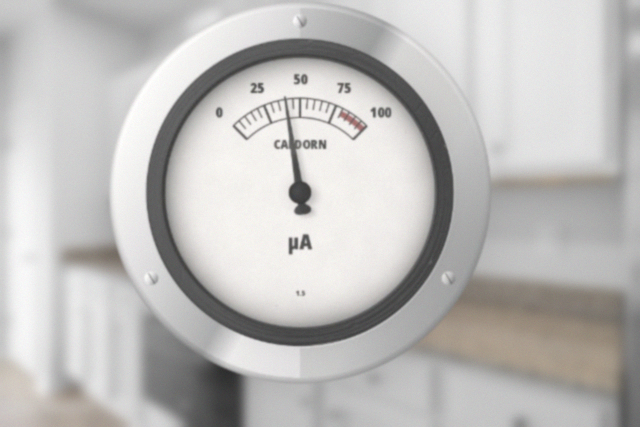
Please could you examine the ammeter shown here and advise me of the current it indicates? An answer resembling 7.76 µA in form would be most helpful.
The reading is 40 µA
